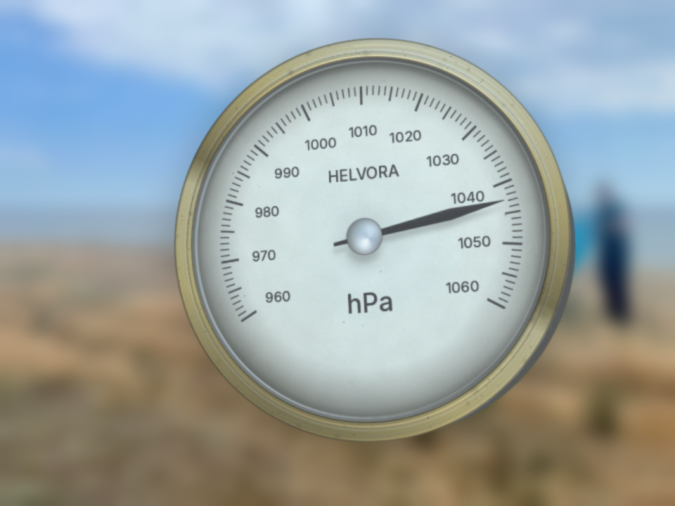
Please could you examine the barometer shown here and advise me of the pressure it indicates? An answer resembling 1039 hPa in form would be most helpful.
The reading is 1043 hPa
